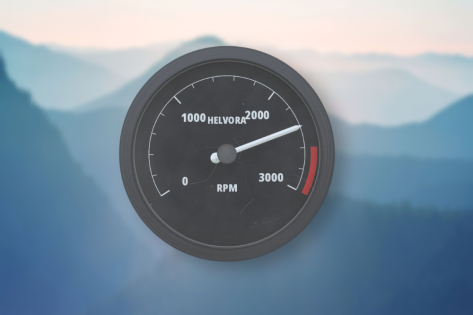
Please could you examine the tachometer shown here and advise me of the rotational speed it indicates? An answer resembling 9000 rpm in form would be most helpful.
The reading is 2400 rpm
